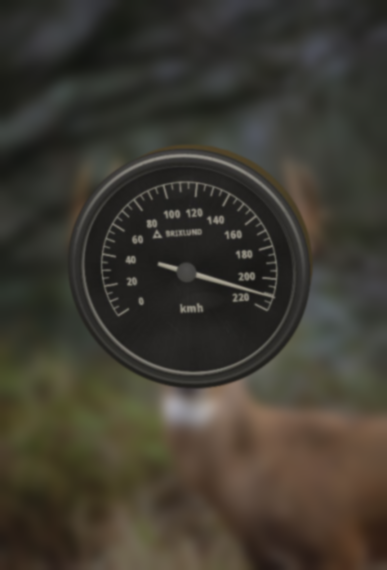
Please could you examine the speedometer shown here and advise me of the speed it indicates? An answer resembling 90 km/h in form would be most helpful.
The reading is 210 km/h
